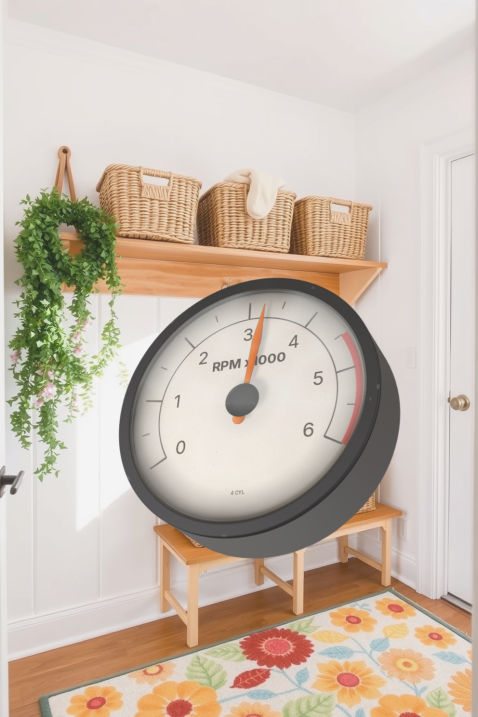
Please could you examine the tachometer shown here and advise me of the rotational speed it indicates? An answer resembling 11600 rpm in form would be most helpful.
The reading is 3250 rpm
